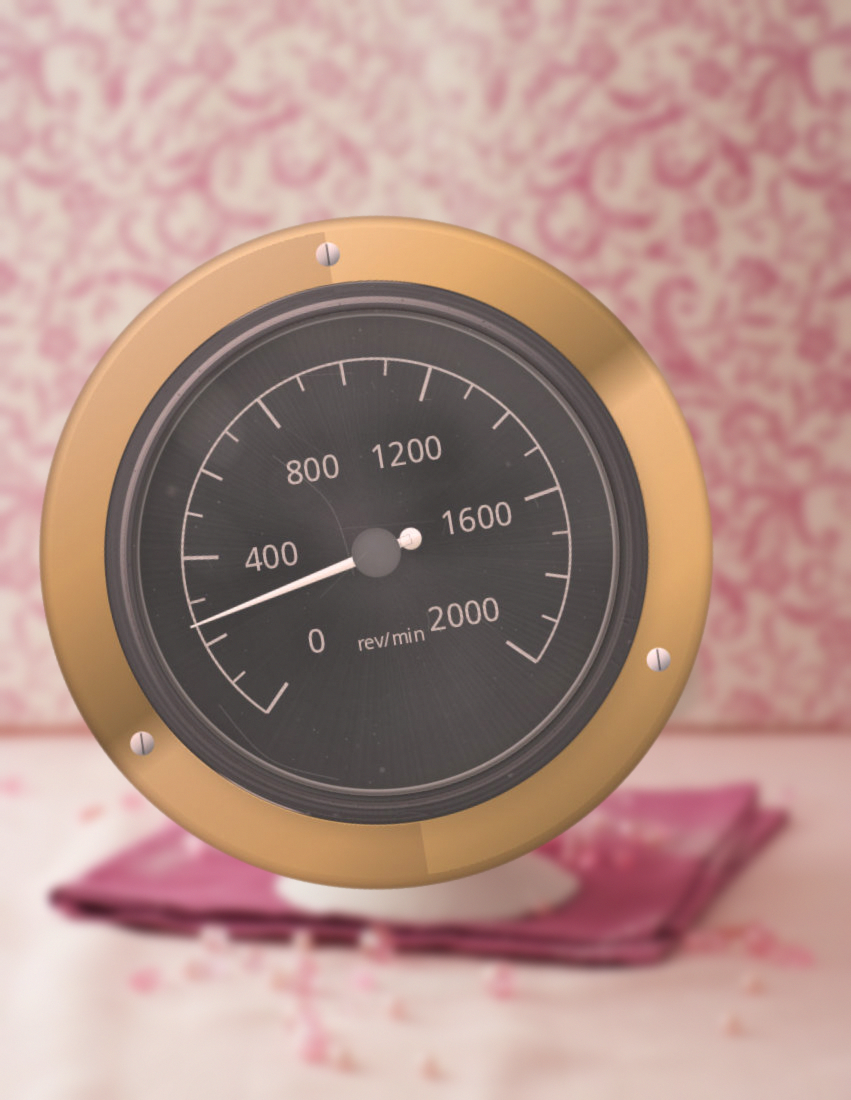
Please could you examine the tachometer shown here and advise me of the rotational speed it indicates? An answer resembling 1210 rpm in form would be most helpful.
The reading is 250 rpm
